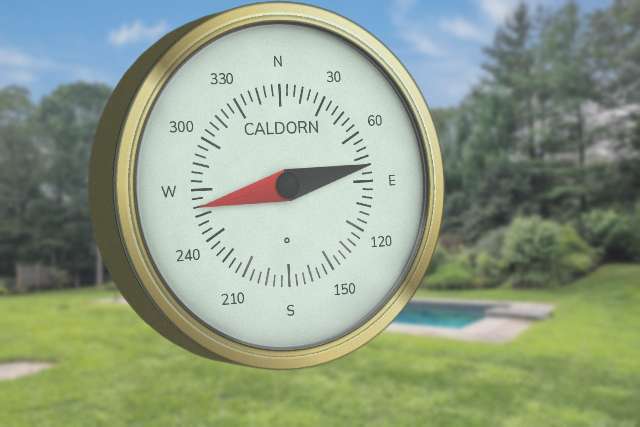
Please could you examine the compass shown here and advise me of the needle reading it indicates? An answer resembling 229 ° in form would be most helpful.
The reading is 260 °
